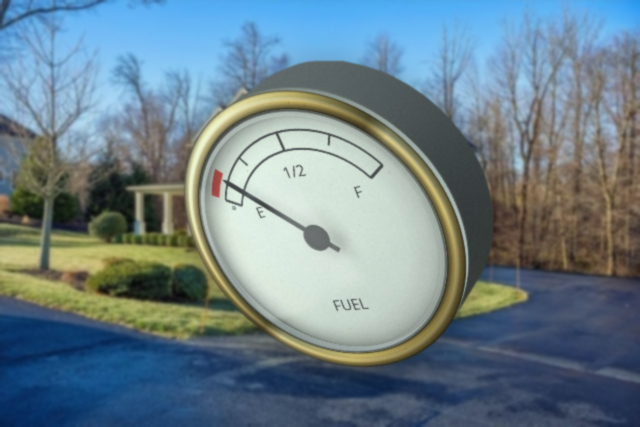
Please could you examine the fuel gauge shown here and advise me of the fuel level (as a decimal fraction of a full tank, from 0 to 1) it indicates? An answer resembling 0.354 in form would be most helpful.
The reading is 0.125
